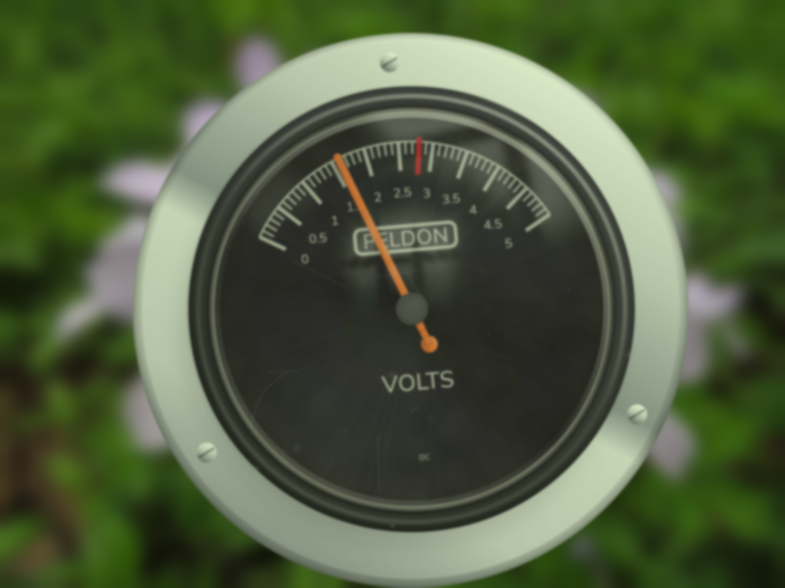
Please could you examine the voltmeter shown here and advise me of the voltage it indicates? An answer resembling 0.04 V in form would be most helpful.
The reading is 1.6 V
